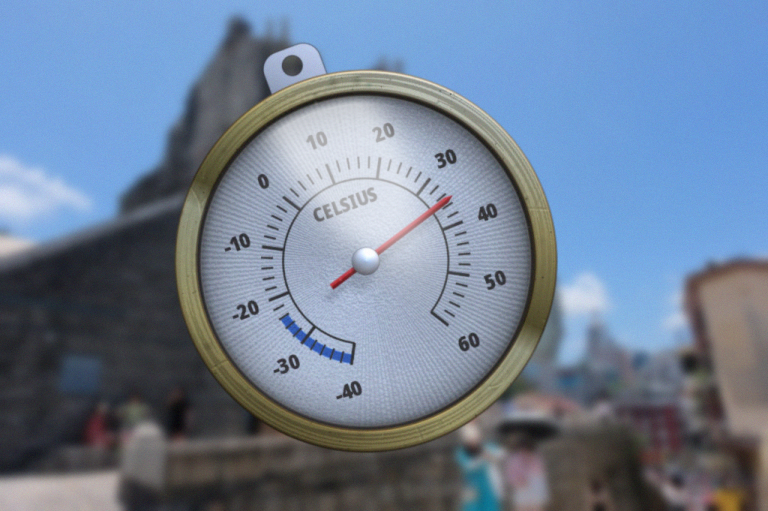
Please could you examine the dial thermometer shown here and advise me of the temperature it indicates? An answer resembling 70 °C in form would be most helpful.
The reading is 35 °C
